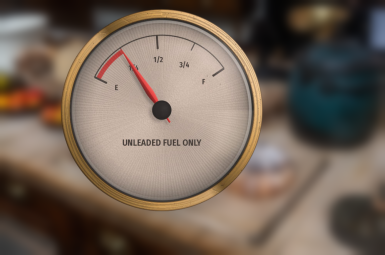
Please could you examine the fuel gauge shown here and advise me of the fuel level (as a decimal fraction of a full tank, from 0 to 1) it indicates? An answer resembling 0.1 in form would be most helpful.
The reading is 0.25
